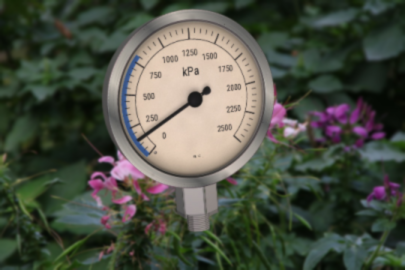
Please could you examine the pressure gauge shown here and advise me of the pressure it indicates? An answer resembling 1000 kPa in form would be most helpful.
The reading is 150 kPa
